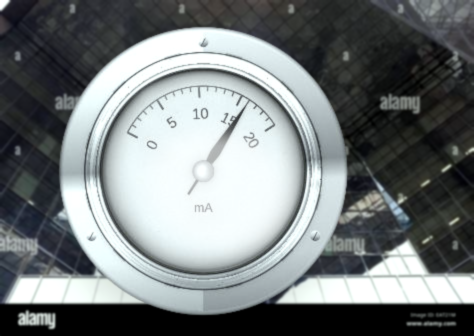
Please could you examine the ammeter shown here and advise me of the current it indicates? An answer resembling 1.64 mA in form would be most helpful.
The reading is 16 mA
